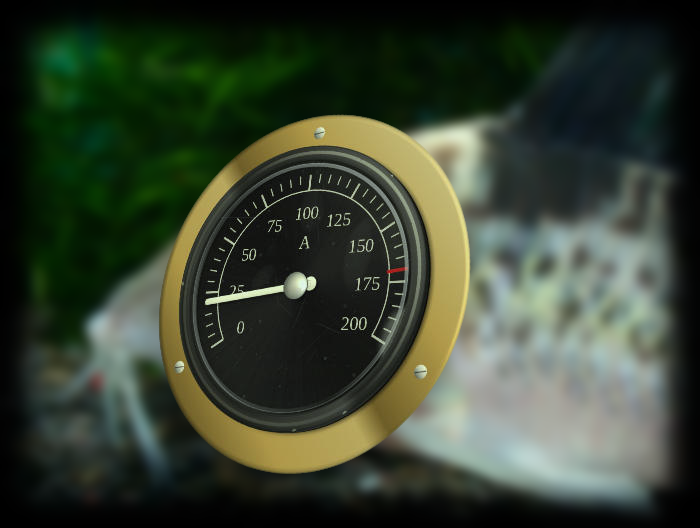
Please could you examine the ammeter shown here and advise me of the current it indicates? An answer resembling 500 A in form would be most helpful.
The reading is 20 A
